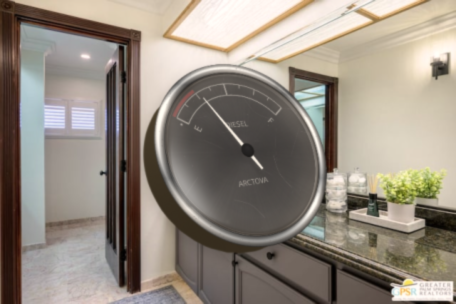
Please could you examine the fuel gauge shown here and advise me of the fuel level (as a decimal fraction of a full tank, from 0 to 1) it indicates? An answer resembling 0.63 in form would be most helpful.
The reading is 0.25
